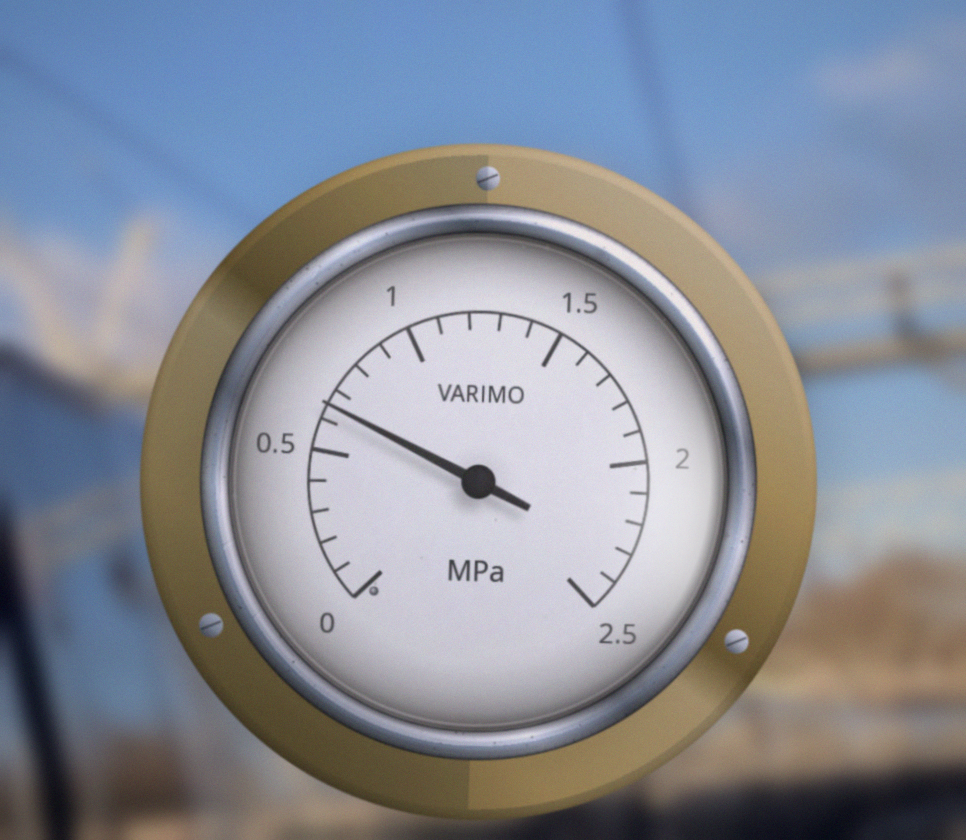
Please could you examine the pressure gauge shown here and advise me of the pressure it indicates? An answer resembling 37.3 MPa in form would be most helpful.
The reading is 0.65 MPa
